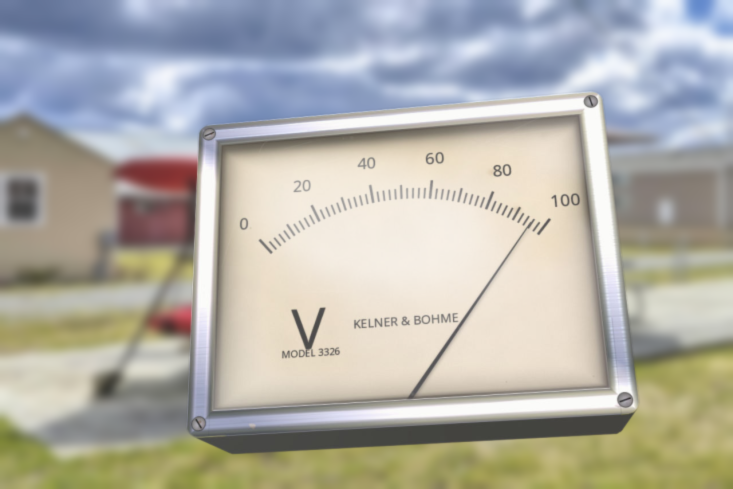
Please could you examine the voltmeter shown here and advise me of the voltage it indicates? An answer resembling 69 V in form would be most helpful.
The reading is 96 V
